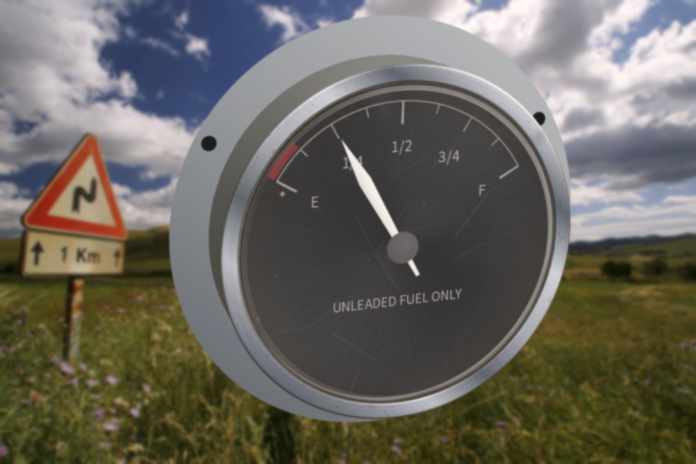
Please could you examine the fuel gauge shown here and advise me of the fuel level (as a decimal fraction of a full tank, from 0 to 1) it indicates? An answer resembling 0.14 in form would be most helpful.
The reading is 0.25
